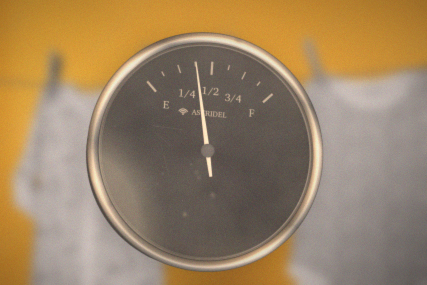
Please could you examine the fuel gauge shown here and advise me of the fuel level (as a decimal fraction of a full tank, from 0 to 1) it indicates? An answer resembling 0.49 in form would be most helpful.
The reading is 0.375
